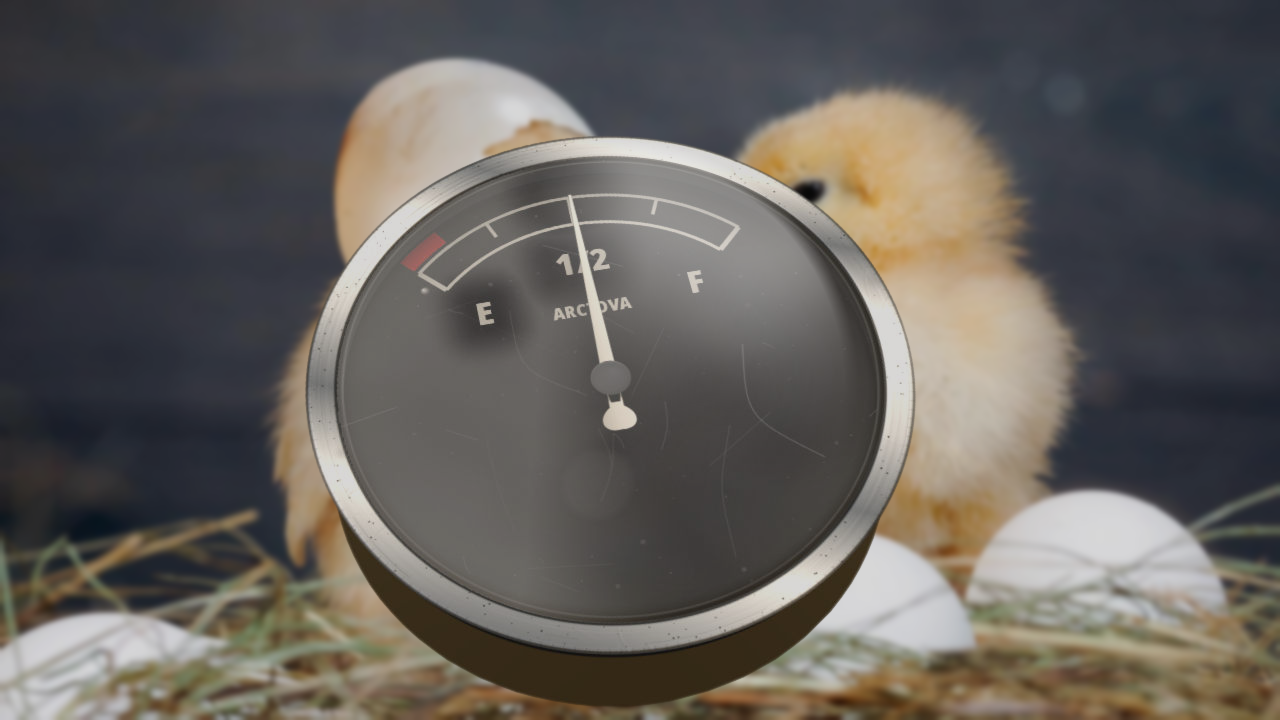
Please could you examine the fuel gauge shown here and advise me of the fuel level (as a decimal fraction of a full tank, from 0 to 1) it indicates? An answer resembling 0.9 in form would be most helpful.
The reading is 0.5
